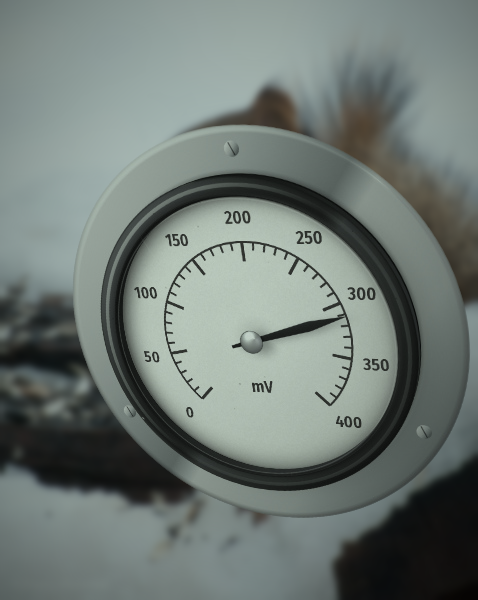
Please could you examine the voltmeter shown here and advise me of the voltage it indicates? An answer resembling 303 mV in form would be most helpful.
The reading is 310 mV
